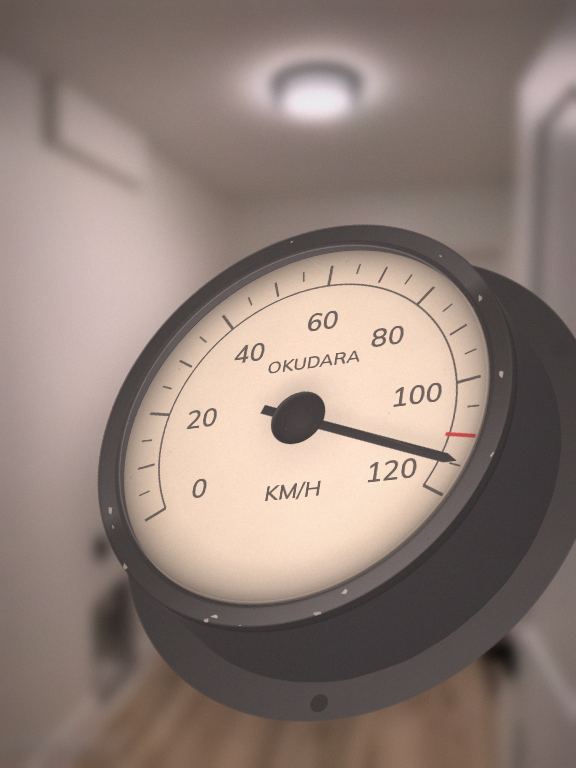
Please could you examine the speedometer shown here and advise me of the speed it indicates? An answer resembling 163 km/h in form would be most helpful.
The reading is 115 km/h
